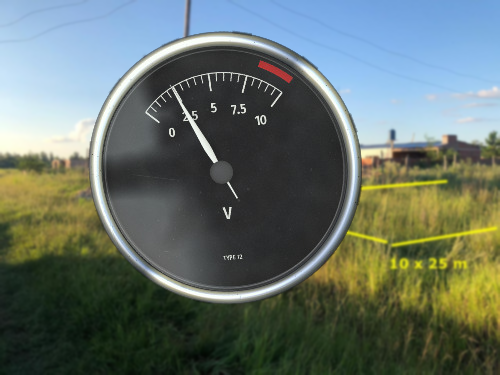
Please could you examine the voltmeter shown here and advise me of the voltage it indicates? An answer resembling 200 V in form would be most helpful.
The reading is 2.5 V
